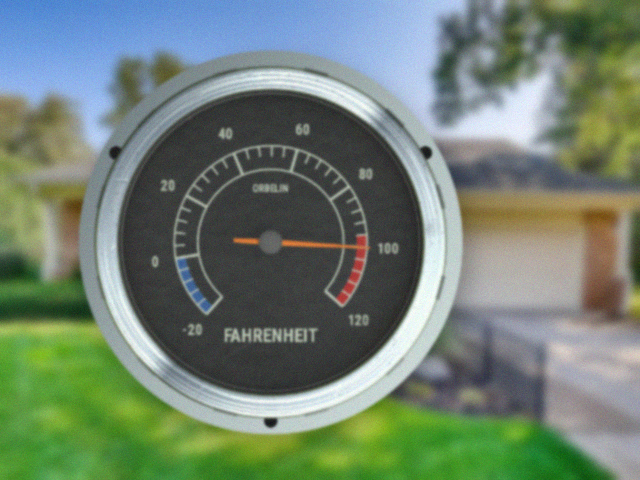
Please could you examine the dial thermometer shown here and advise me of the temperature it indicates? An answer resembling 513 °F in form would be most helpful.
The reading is 100 °F
